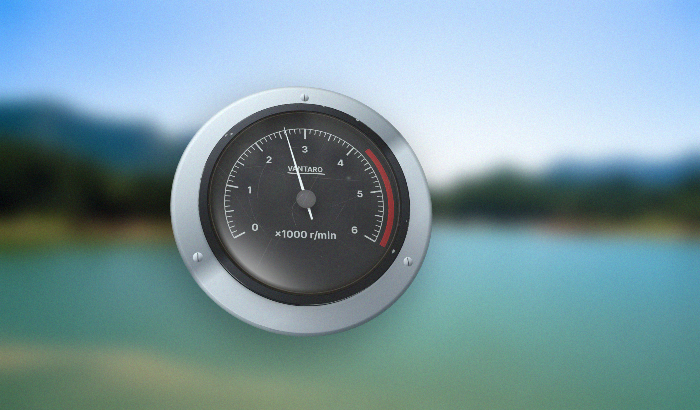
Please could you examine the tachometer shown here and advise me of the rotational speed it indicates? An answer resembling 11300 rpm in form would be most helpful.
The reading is 2600 rpm
